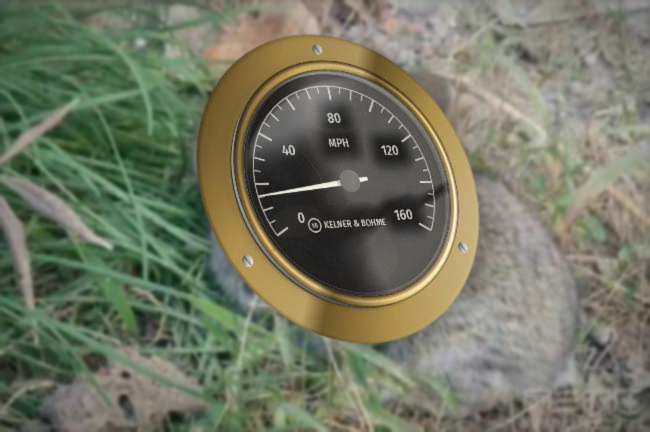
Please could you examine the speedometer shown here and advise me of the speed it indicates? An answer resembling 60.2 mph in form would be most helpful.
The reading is 15 mph
